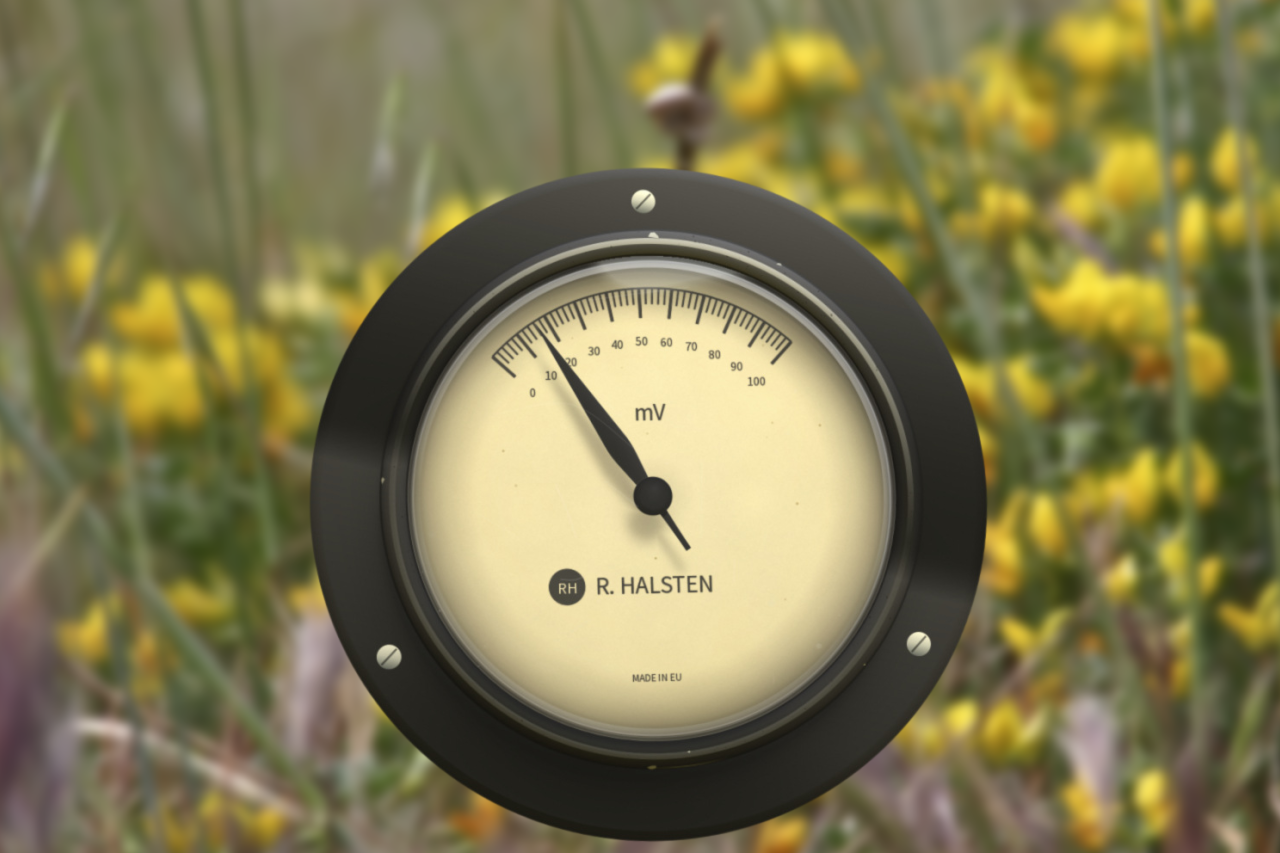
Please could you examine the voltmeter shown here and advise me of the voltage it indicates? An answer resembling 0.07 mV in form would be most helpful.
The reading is 16 mV
